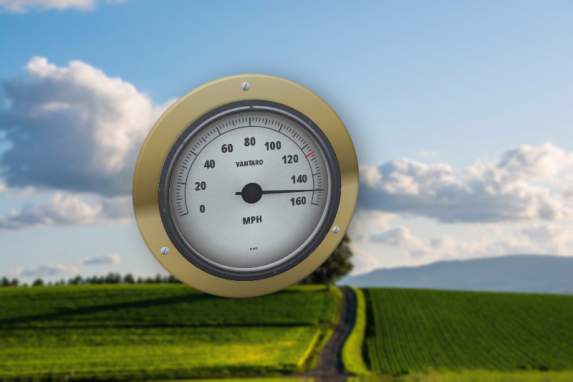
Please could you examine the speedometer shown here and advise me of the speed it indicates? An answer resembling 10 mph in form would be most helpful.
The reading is 150 mph
